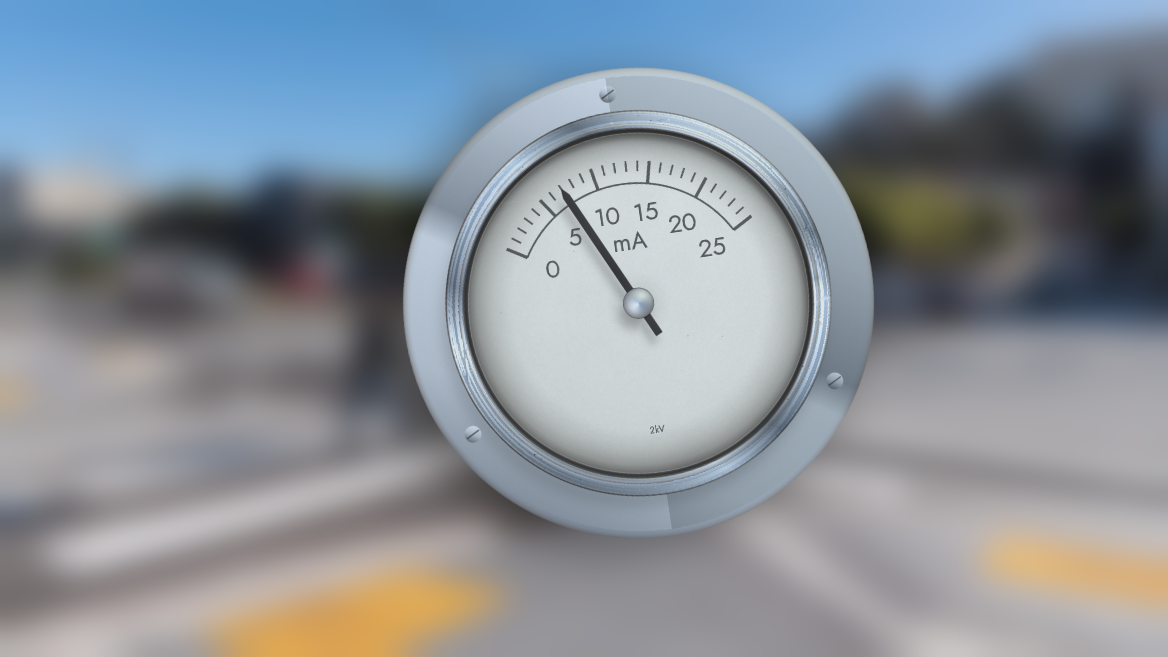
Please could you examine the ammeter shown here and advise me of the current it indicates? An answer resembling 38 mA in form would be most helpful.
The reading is 7 mA
